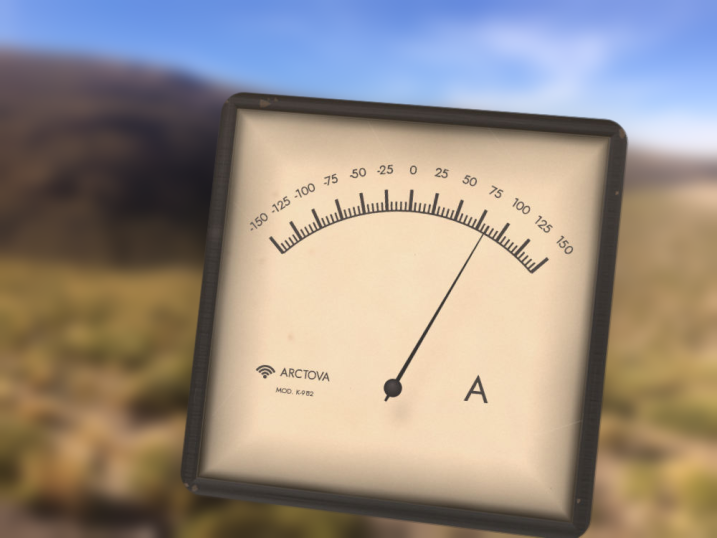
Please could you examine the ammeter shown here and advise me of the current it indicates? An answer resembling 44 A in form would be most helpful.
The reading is 85 A
